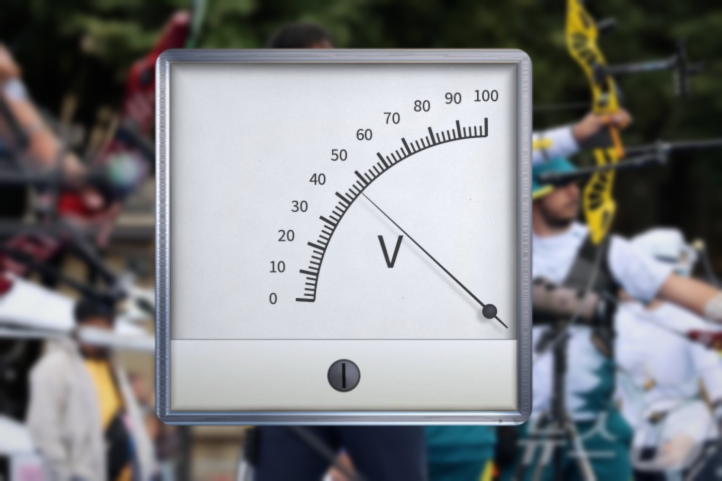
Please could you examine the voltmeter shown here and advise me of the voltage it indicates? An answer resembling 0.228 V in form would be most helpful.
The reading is 46 V
